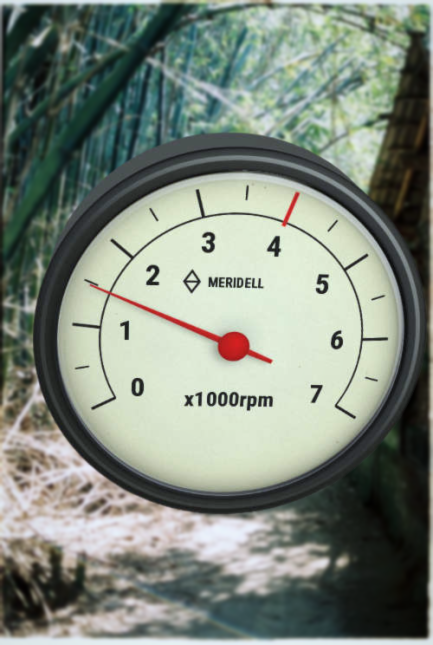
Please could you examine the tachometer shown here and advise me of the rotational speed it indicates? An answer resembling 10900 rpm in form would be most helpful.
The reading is 1500 rpm
